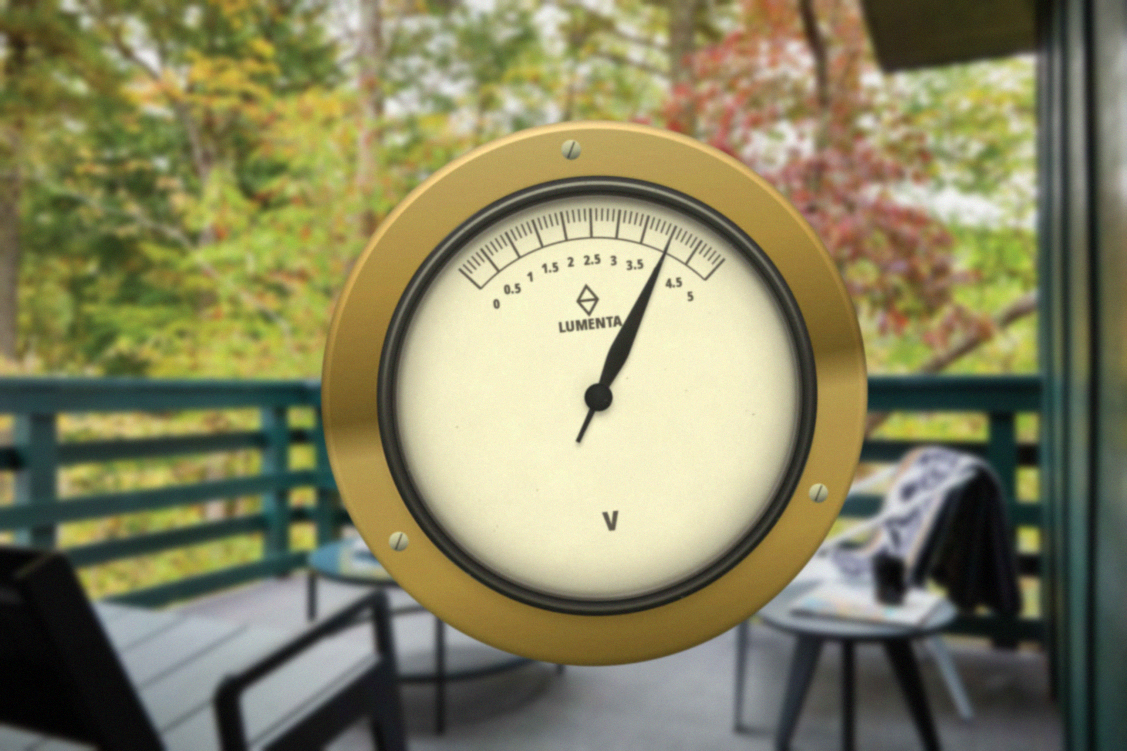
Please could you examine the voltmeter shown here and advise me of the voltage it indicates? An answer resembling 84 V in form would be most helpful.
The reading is 4 V
